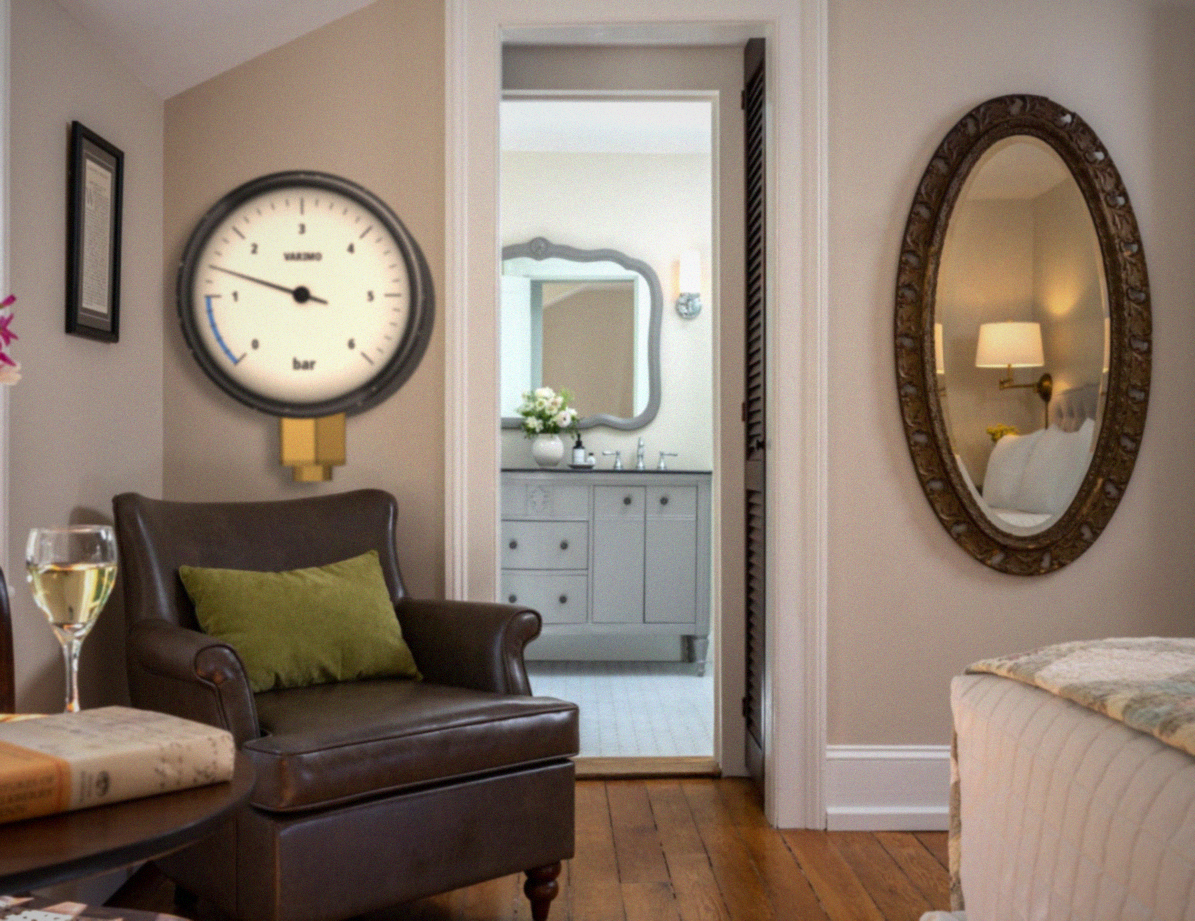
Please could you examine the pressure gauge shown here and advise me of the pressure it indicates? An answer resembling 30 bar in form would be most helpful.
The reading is 1.4 bar
